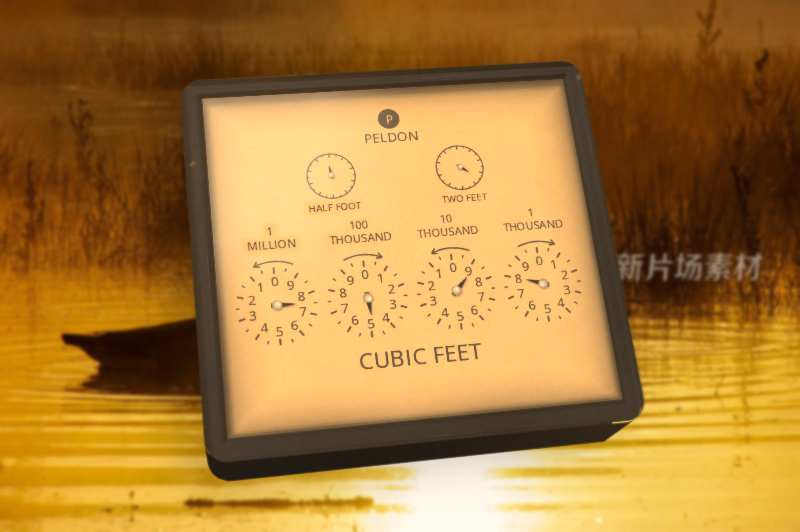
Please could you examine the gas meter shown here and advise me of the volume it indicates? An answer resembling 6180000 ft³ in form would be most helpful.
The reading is 748800 ft³
